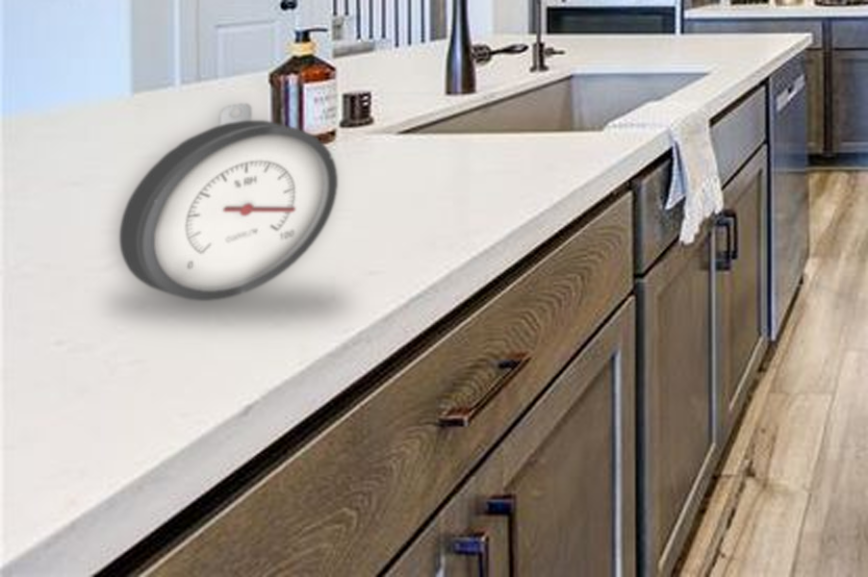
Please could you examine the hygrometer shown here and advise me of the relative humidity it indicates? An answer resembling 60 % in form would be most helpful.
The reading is 90 %
